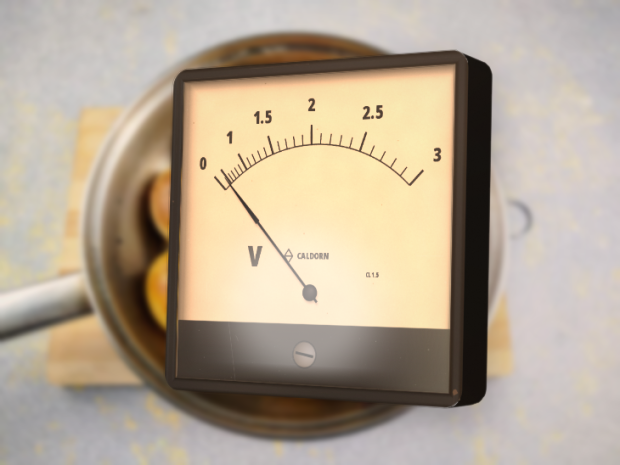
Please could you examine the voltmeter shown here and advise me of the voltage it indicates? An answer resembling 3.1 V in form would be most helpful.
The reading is 0.5 V
